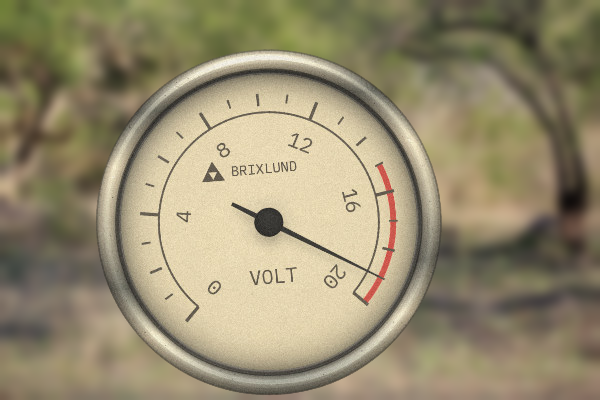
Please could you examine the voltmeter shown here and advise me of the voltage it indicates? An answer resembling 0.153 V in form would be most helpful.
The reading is 19 V
